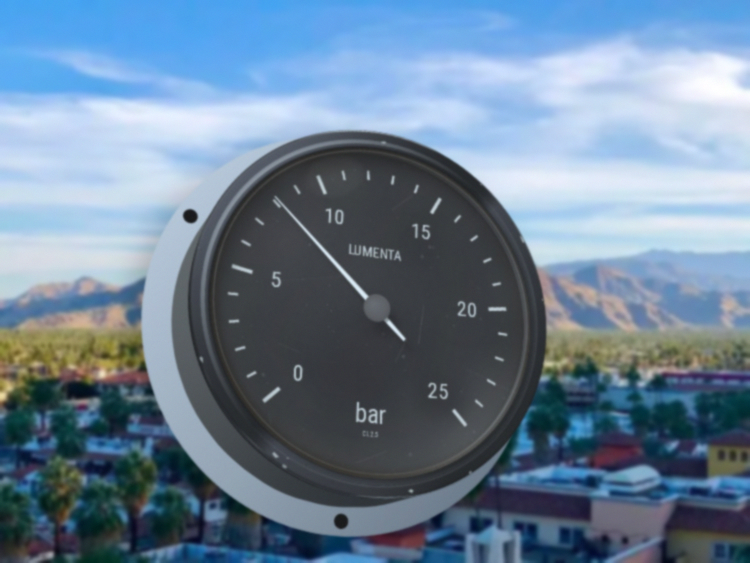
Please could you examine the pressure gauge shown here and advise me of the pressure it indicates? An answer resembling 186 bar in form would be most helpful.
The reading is 8 bar
